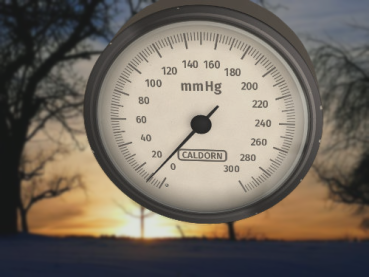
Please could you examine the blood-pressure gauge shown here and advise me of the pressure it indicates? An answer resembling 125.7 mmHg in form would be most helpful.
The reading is 10 mmHg
